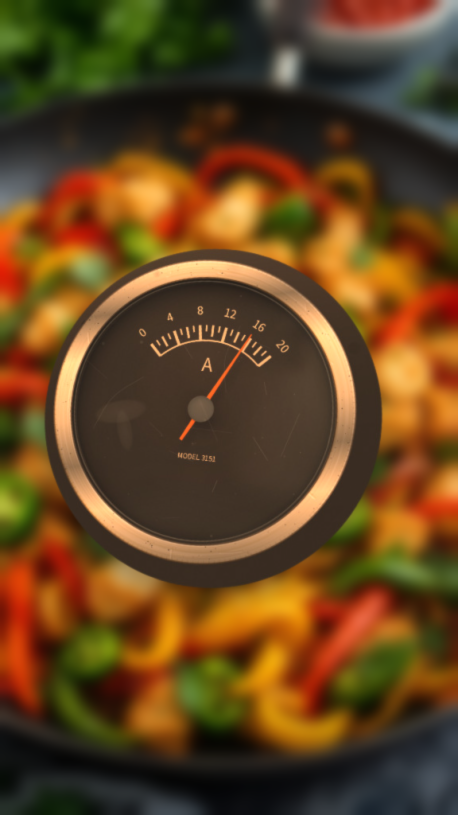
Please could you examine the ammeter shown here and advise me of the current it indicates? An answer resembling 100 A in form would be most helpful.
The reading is 16 A
